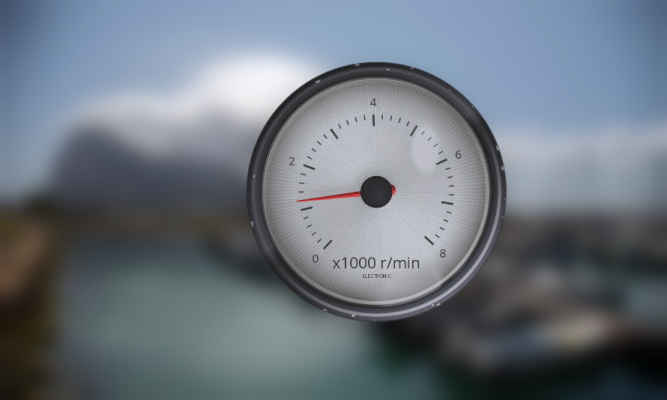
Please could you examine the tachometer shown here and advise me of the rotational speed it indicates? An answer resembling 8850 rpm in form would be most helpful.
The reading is 1200 rpm
